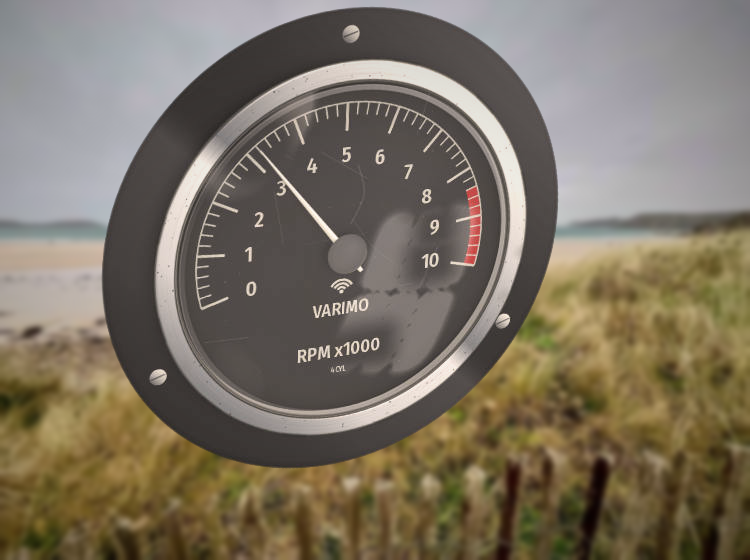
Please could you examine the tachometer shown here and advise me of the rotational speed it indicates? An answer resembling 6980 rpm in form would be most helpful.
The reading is 3200 rpm
